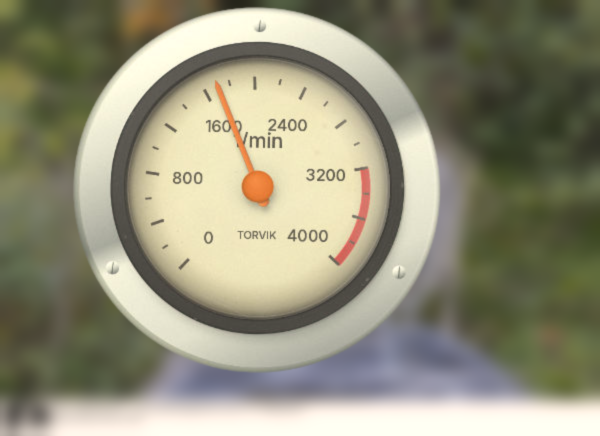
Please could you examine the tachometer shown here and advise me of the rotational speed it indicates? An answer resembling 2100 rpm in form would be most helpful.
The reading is 1700 rpm
